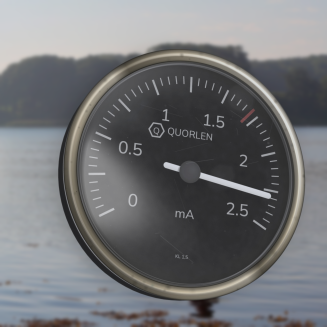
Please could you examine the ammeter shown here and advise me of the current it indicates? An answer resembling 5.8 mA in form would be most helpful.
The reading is 2.3 mA
